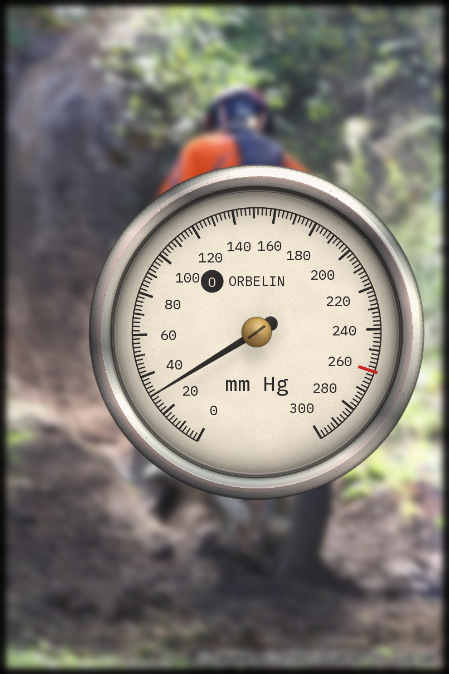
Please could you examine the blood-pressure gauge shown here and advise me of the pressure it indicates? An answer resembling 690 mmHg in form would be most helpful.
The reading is 30 mmHg
